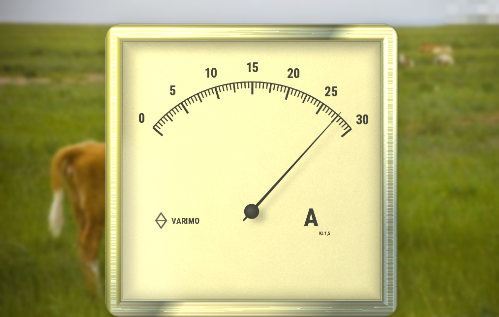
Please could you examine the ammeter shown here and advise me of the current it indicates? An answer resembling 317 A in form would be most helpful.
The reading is 27.5 A
